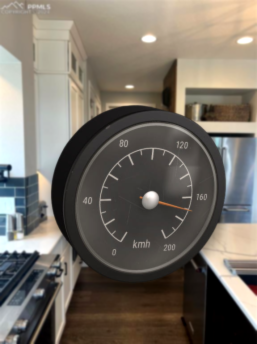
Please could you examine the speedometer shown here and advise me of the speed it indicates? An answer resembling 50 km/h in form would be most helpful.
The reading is 170 km/h
